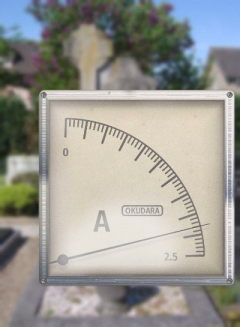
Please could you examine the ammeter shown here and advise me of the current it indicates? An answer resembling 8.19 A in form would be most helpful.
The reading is 2.15 A
